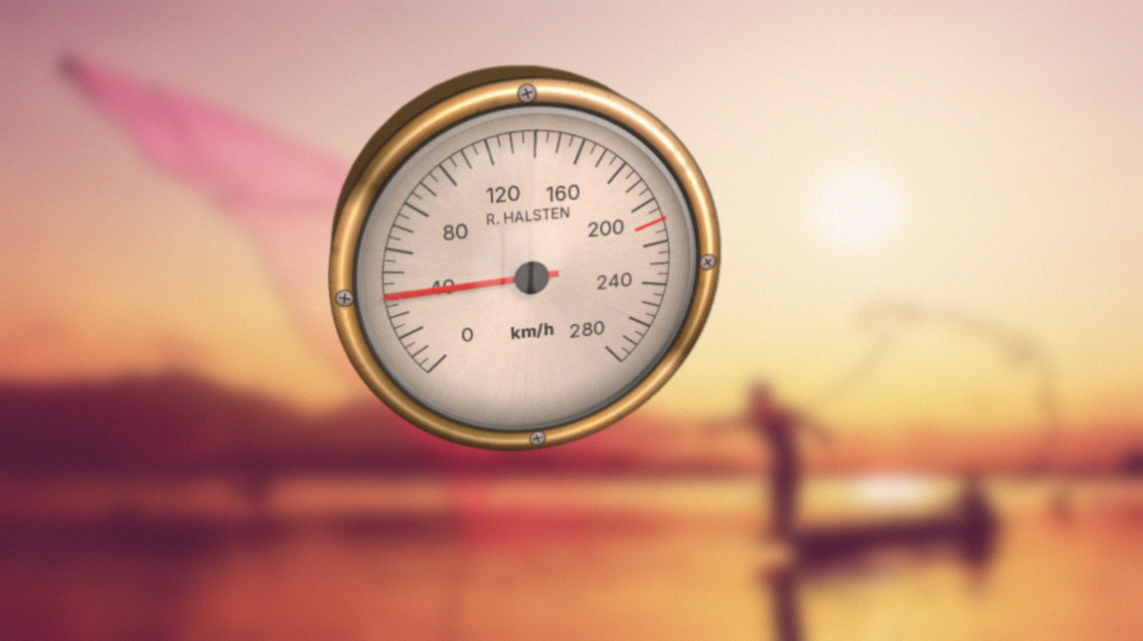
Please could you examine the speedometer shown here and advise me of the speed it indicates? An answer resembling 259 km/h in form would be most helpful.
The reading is 40 km/h
